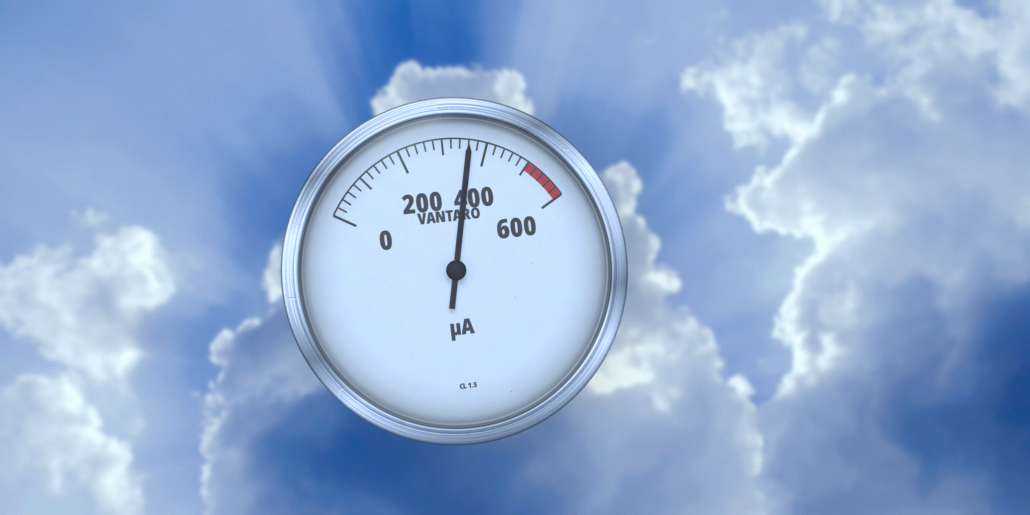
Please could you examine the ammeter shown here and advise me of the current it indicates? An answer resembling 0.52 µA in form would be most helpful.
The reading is 360 µA
